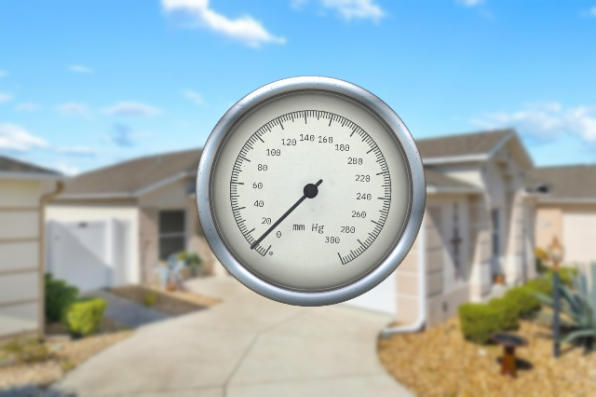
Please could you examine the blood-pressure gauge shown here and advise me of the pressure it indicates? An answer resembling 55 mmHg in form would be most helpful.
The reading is 10 mmHg
